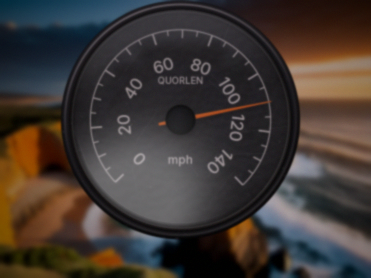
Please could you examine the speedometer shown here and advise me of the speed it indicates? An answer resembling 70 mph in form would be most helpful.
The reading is 110 mph
